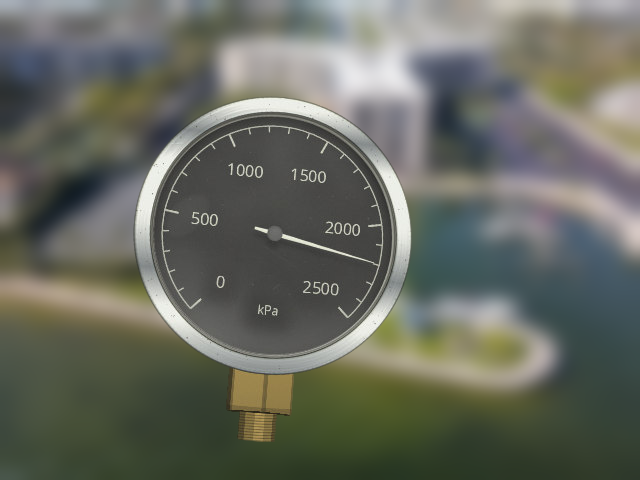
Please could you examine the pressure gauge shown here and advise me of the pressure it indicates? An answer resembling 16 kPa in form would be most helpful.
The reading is 2200 kPa
